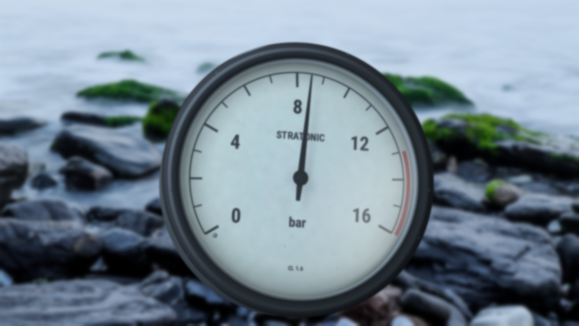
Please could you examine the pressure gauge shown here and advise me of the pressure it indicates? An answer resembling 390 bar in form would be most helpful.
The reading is 8.5 bar
